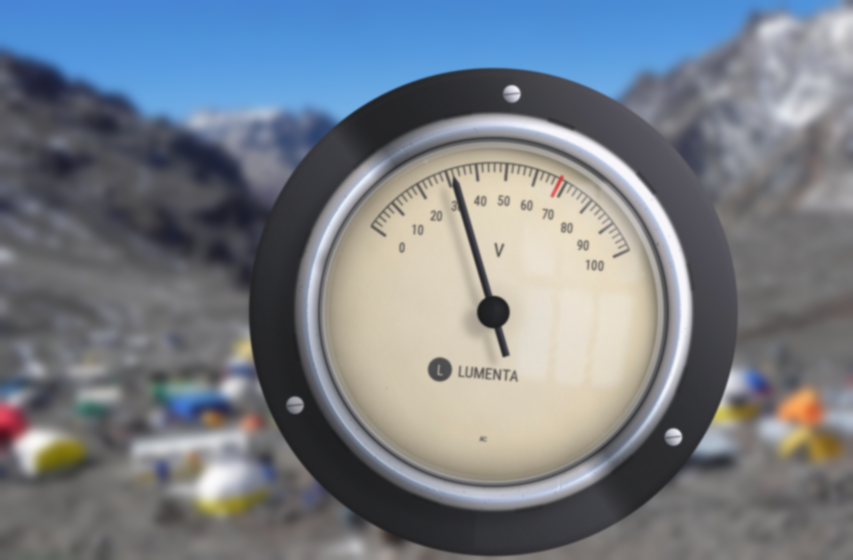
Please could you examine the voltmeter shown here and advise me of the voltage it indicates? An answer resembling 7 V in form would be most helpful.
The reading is 32 V
